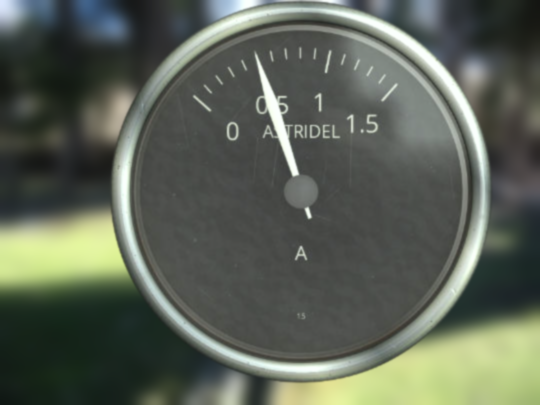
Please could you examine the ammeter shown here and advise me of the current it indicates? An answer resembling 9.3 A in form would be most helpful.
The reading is 0.5 A
